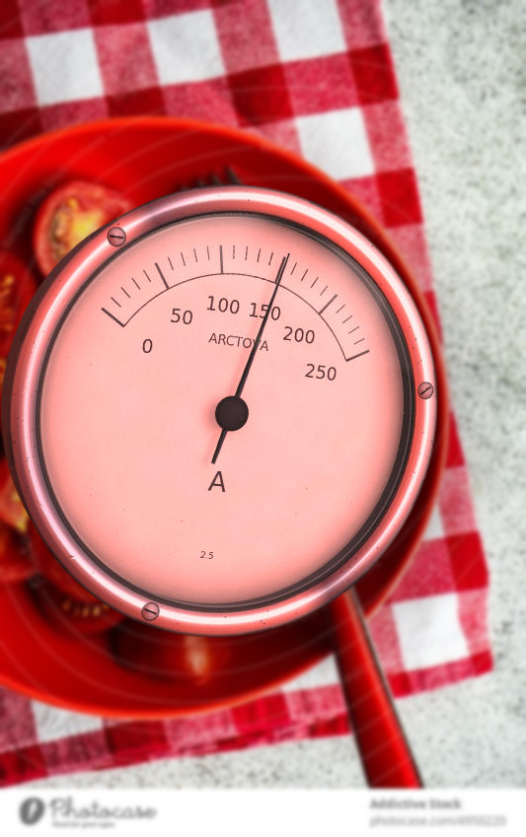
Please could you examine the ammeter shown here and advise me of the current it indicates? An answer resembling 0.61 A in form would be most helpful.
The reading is 150 A
